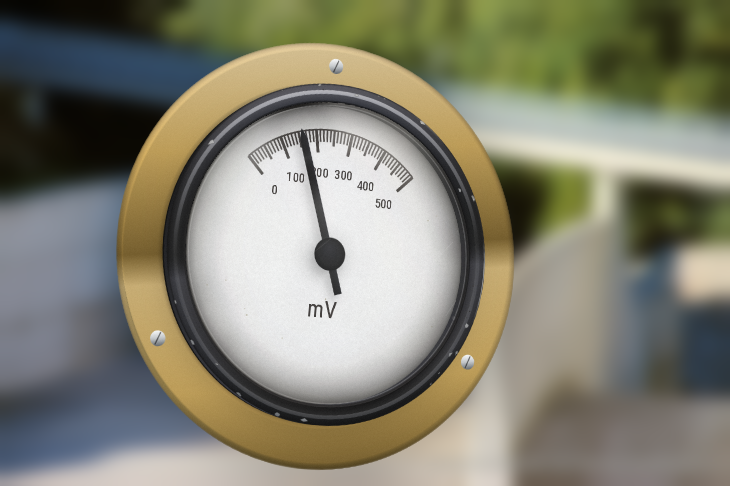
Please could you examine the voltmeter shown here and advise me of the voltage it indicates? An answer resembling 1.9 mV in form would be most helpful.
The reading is 150 mV
